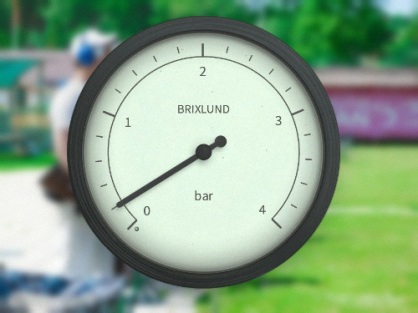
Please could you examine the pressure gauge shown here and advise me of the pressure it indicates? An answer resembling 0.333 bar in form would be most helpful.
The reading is 0.2 bar
